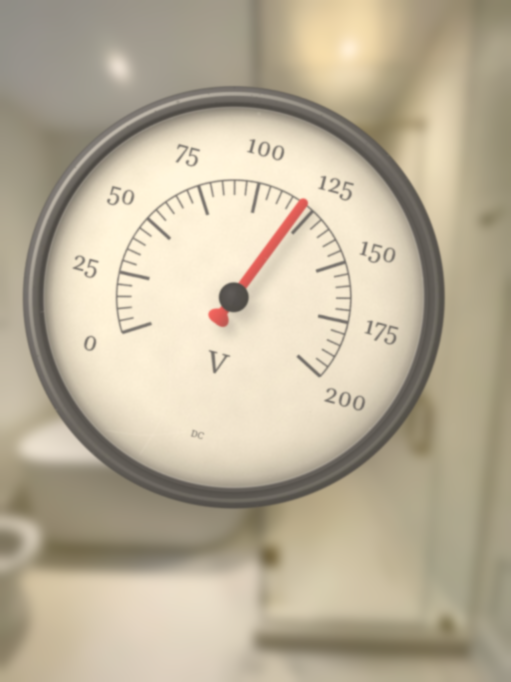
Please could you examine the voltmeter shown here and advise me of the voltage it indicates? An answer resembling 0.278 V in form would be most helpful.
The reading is 120 V
